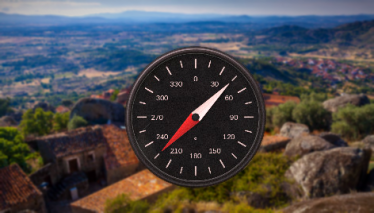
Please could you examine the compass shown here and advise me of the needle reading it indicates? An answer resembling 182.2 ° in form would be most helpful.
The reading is 225 °
